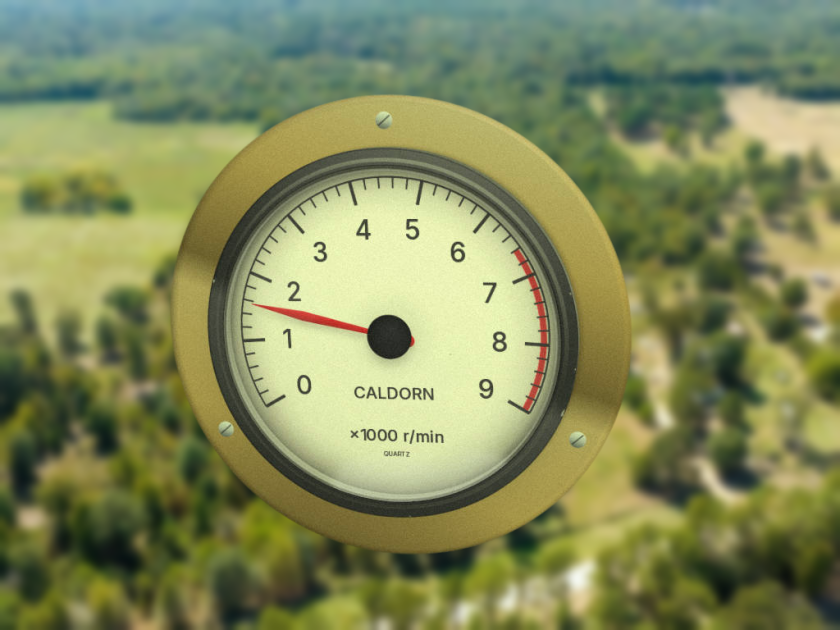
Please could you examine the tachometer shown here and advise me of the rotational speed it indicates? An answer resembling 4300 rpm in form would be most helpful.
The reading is 1600 rpm
